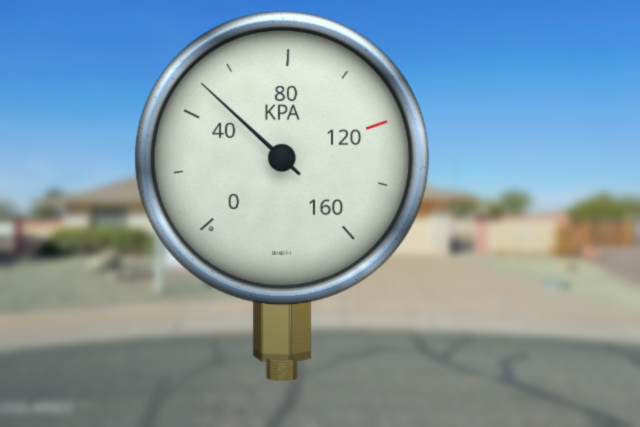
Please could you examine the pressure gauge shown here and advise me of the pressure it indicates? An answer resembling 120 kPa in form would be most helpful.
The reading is 50 kPa
